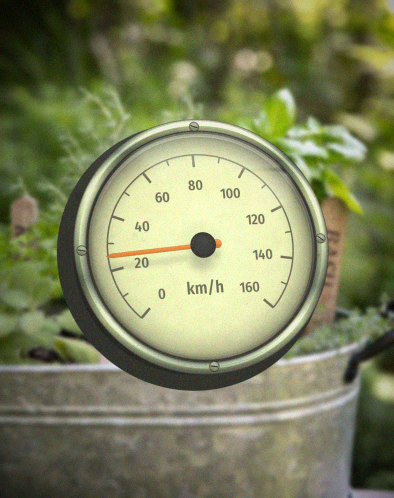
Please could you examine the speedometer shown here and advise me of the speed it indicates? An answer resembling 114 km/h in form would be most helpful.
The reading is 25 km/h
